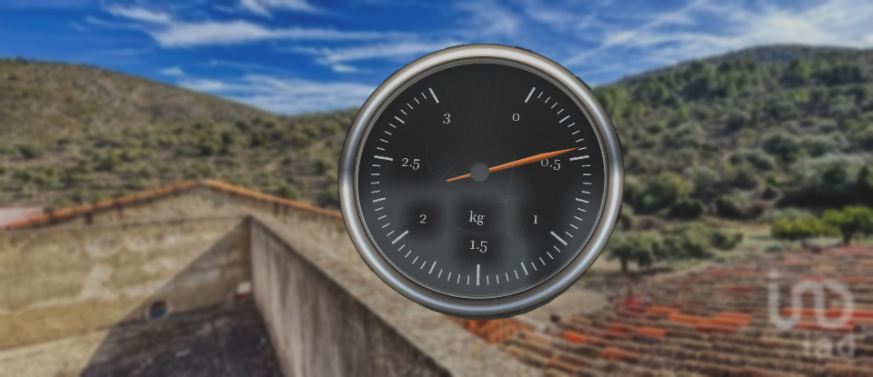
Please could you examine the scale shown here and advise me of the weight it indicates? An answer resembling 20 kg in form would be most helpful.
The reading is 0.45 kg
